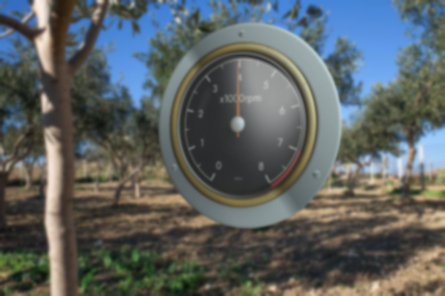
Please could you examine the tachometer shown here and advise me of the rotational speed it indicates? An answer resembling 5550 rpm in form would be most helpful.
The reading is 4000 rpm
